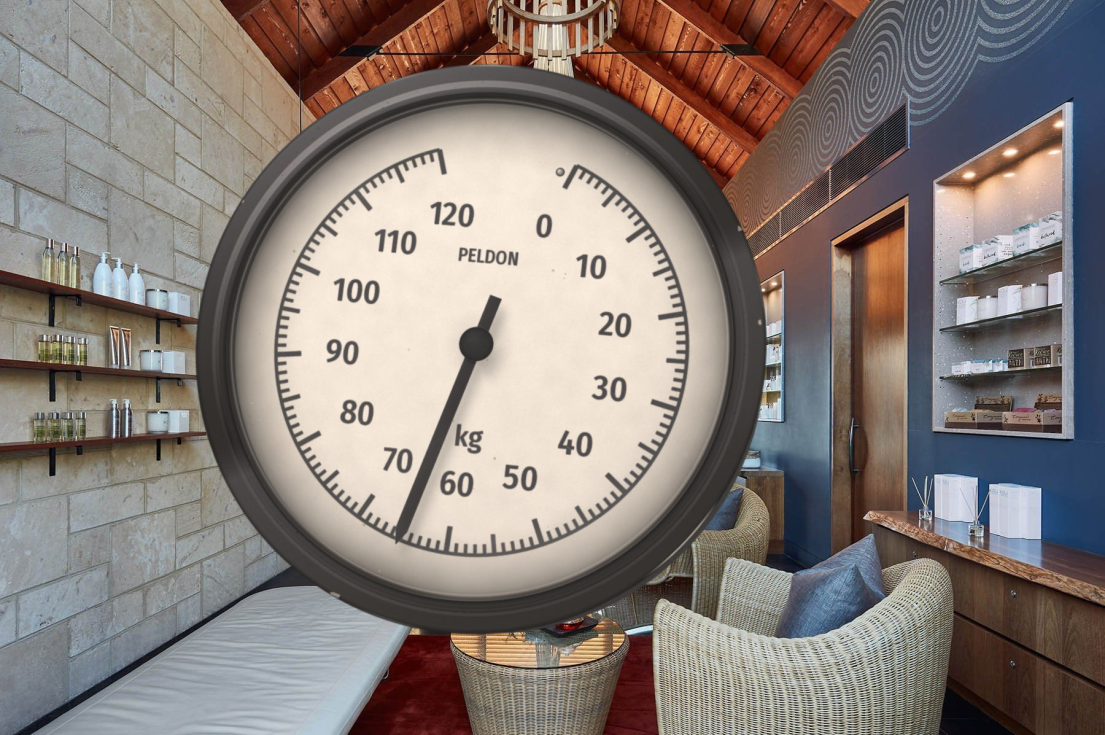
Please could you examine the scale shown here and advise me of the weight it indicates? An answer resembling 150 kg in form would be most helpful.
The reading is 65 kg
